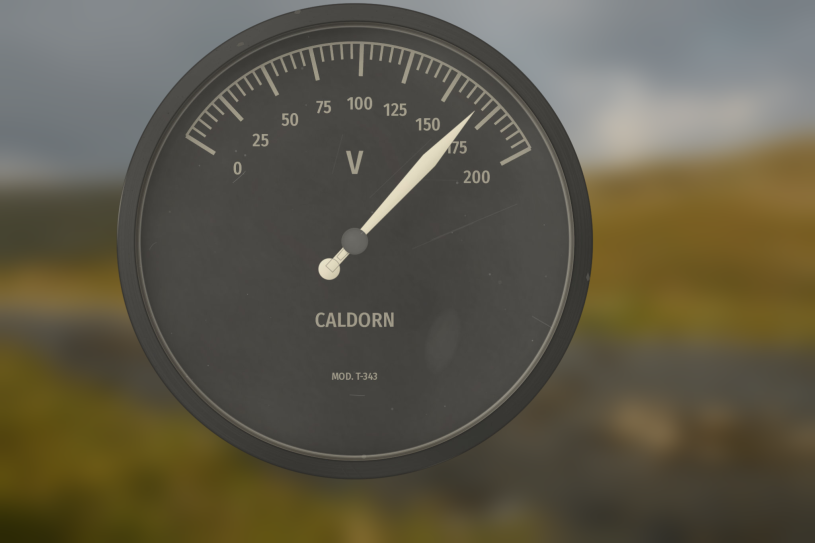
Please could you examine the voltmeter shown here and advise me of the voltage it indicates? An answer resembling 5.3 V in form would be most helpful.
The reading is 167.5 V
